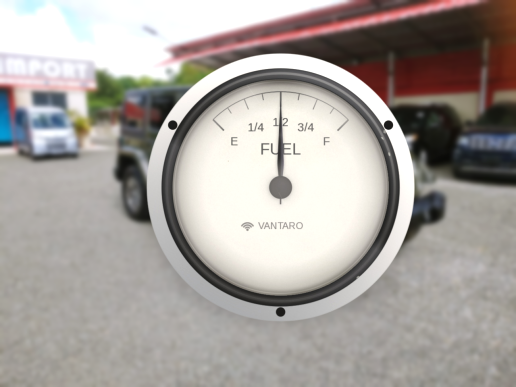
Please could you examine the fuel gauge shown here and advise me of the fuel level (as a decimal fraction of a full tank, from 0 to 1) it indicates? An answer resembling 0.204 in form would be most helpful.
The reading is 0.5
